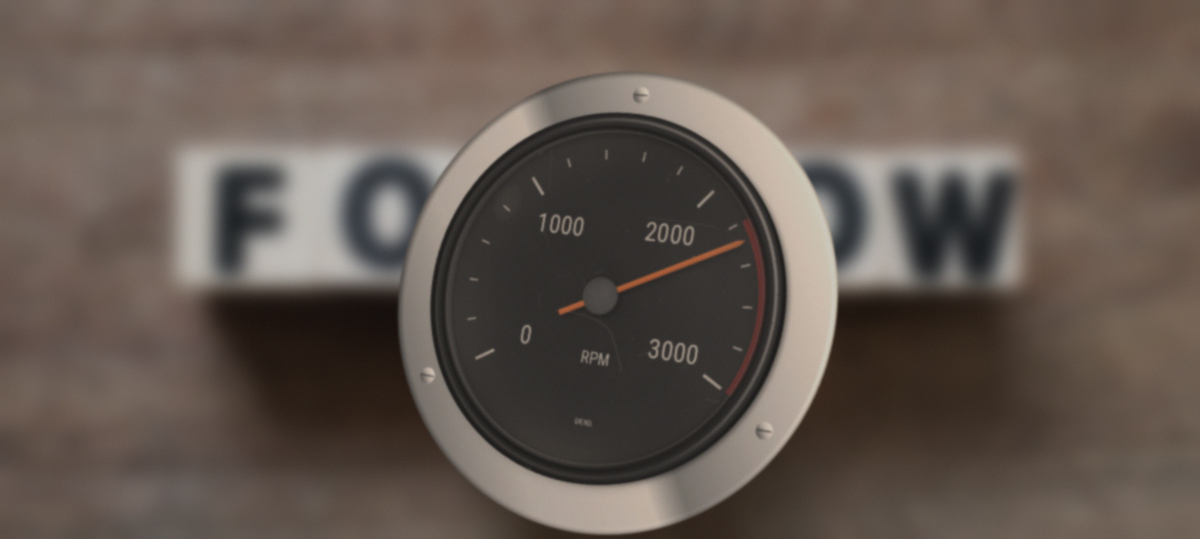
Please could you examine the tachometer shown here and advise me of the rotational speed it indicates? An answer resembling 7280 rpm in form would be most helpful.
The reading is 2300 rpm
